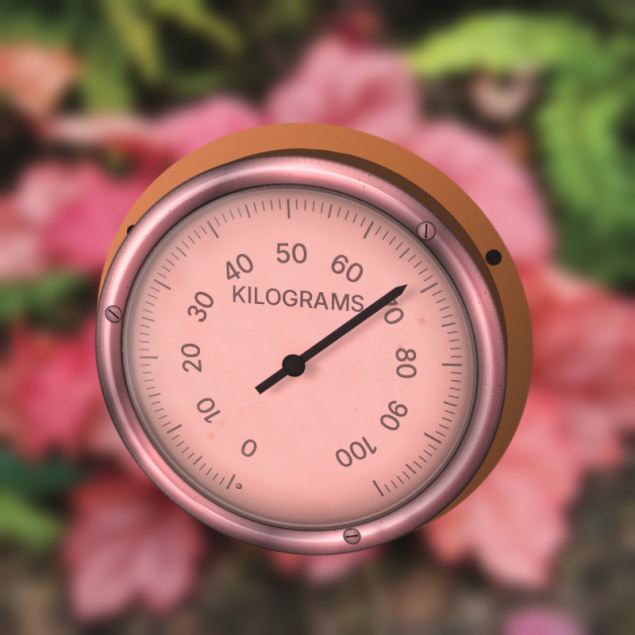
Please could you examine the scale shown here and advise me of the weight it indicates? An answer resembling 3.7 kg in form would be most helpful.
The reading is 68 kg
